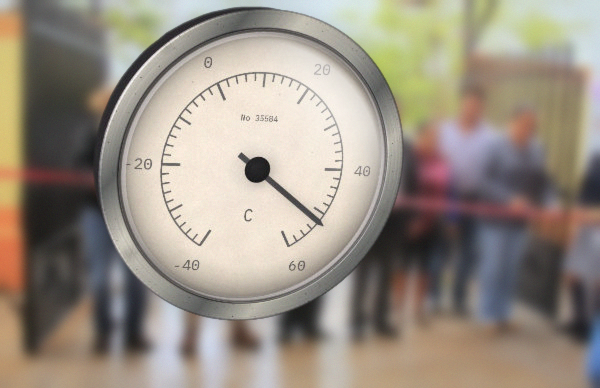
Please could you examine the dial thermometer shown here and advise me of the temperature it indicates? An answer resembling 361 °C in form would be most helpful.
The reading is 52 °C
